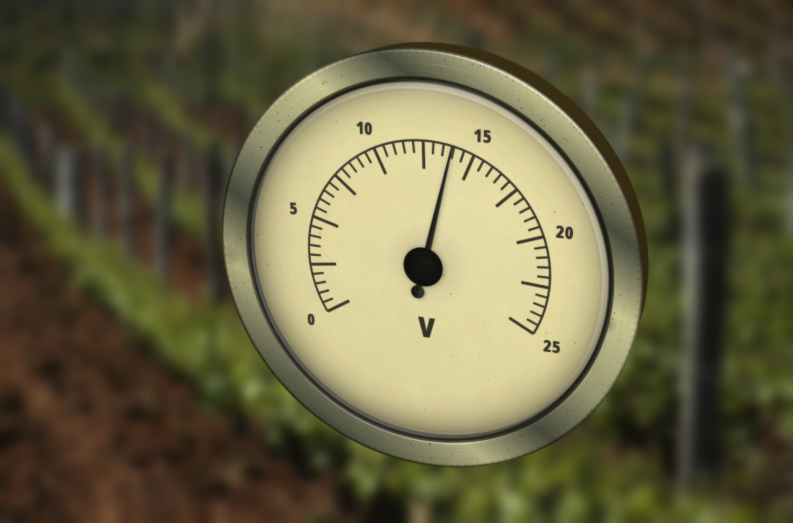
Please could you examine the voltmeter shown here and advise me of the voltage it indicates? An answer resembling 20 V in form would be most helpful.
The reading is 14 V
